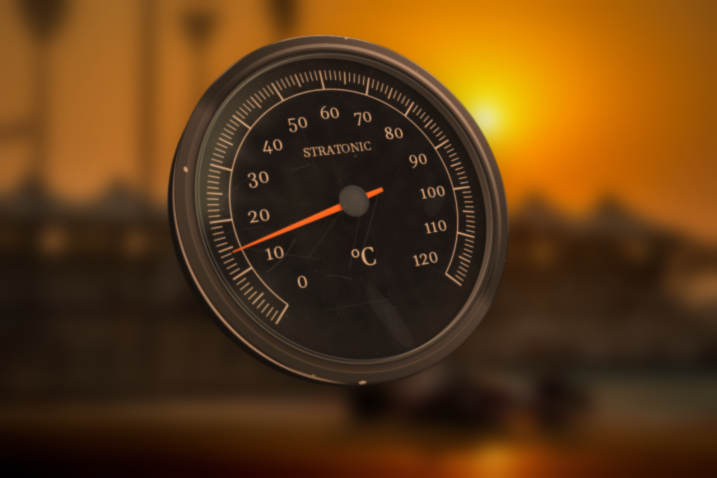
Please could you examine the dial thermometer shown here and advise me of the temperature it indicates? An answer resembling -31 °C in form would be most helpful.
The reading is 14 °C
